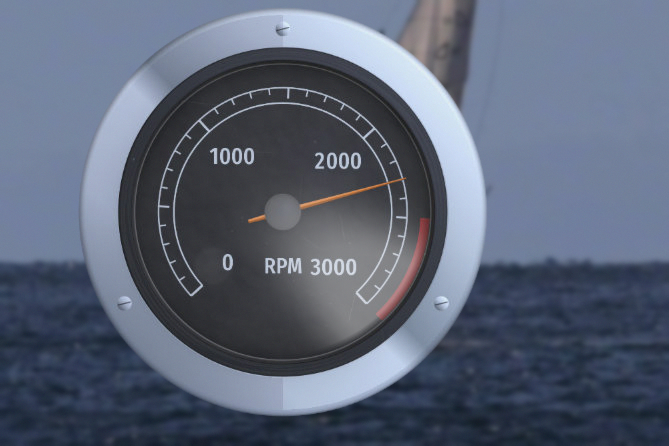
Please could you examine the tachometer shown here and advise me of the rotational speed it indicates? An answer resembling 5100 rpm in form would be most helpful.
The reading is 2300 rpm
